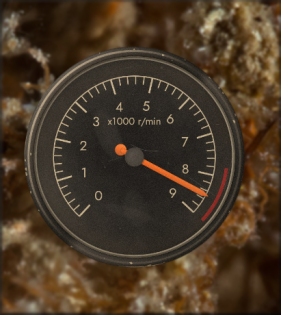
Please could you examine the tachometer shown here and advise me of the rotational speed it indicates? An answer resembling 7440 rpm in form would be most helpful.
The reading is 8500 rpm
